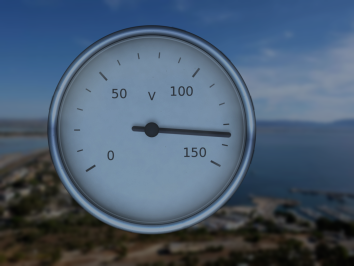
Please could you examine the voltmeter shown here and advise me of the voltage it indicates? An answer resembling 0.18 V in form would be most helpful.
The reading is 135 V
